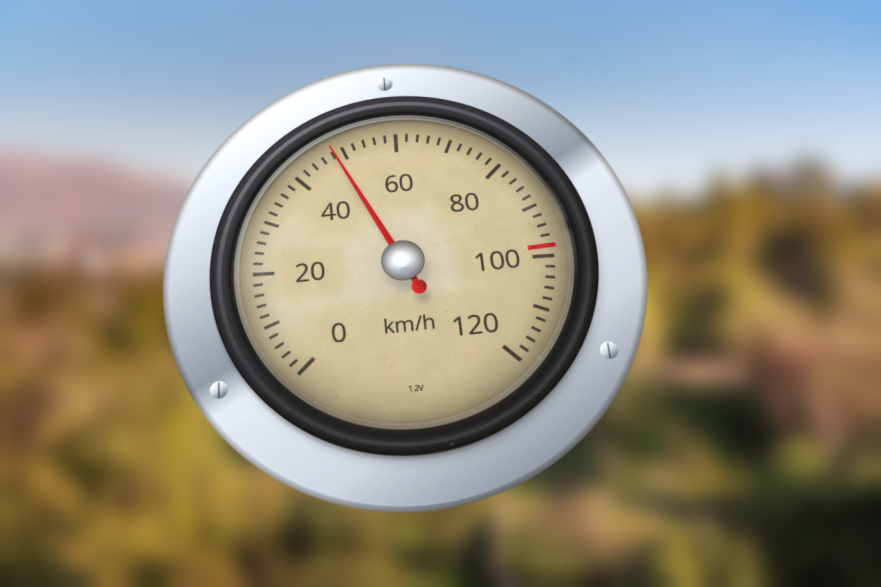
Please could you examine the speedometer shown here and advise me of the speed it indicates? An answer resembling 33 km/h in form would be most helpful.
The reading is 48 km/h
